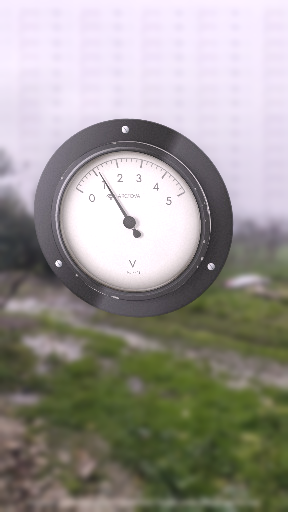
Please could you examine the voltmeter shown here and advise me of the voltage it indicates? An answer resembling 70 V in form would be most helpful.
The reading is 1.2 V
